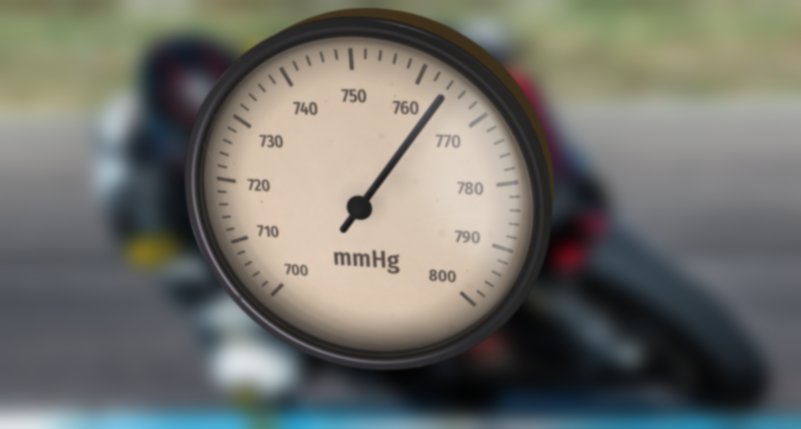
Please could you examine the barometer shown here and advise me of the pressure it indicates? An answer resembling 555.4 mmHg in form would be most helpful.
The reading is 764 mmHg
